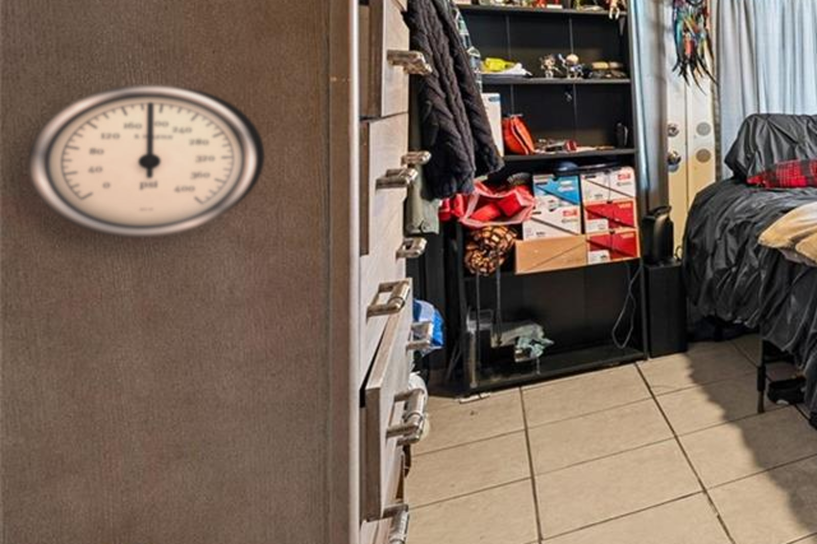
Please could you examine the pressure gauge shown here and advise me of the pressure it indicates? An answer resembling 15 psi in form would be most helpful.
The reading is 190 psi
